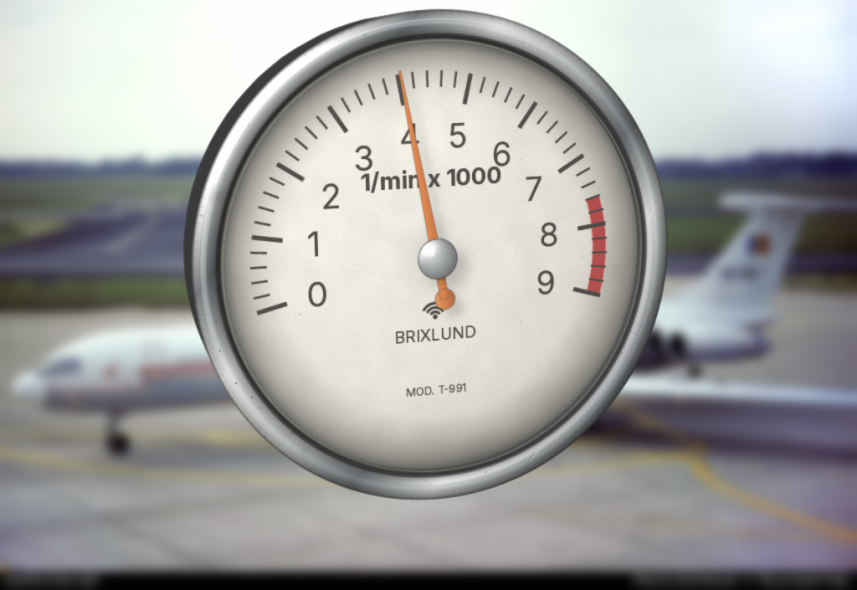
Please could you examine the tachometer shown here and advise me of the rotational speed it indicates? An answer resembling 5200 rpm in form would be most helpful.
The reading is 4000 rpm
